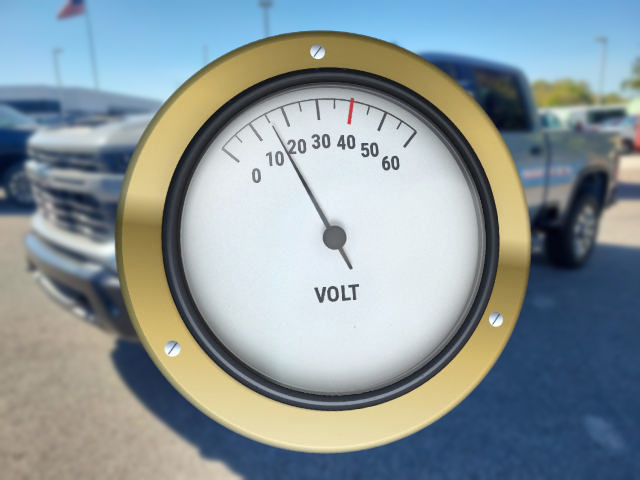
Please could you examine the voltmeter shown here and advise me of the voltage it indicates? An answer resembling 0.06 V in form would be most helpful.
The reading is 15 V
